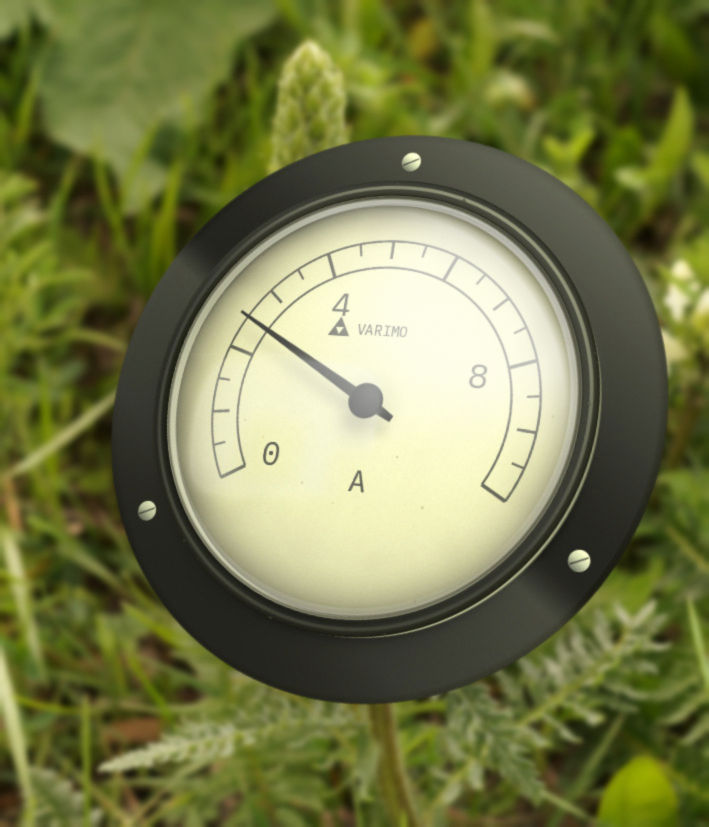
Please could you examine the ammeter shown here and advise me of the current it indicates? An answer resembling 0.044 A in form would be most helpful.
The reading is 2.5 A
